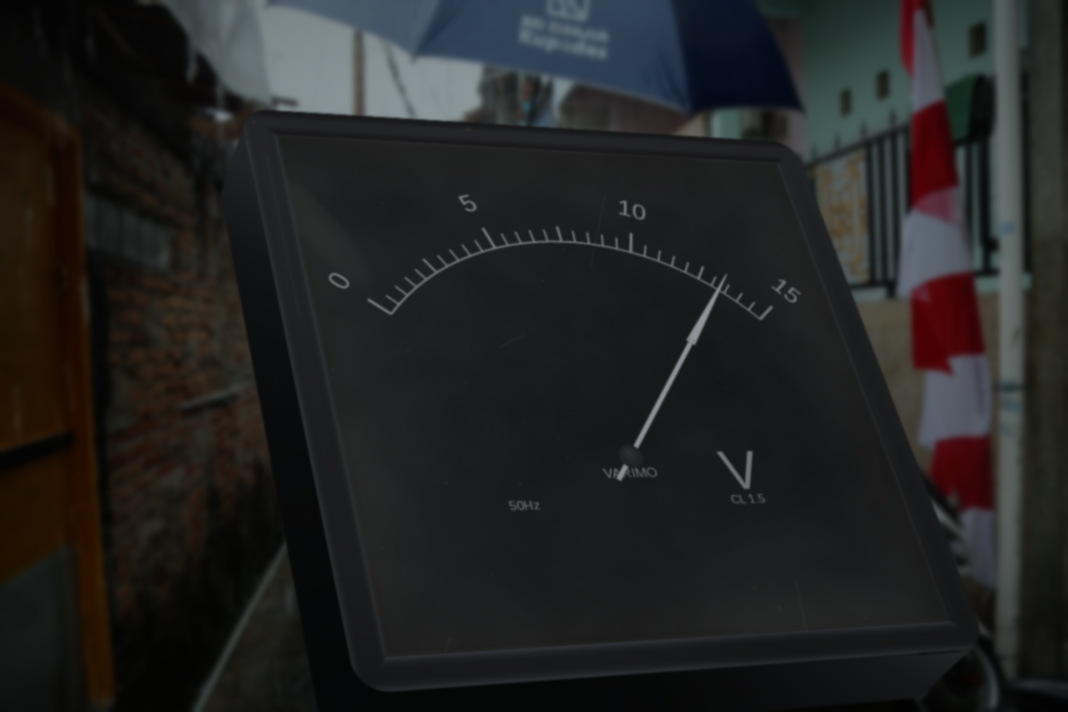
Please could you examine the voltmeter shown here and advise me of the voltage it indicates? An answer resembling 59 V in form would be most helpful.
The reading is 13.25 V
